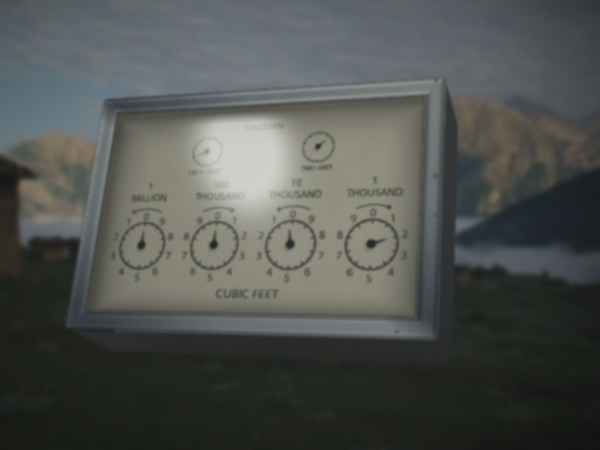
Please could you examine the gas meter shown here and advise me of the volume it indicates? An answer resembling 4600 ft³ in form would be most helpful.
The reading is 200 ft³
